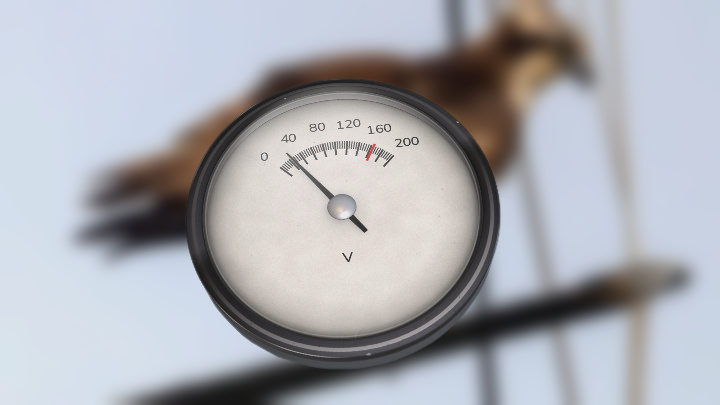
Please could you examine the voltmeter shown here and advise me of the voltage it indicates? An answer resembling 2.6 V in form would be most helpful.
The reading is 20 V
